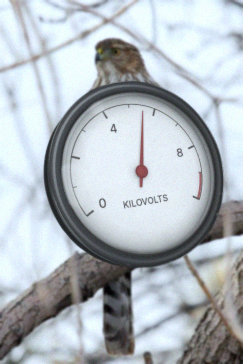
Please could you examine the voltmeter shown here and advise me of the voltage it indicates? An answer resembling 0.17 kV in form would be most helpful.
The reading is 5.5 kV
